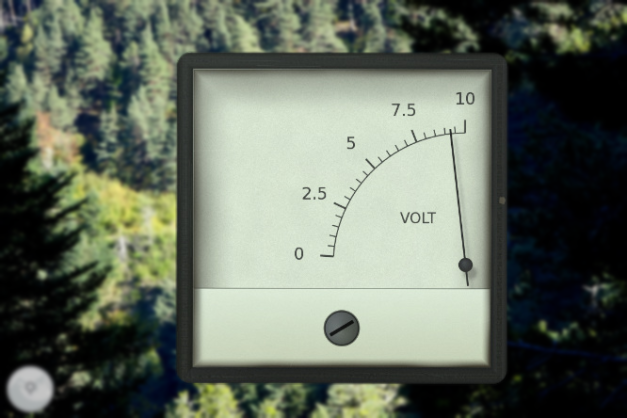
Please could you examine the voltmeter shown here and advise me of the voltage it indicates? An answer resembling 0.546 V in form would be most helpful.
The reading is 9.25 V
